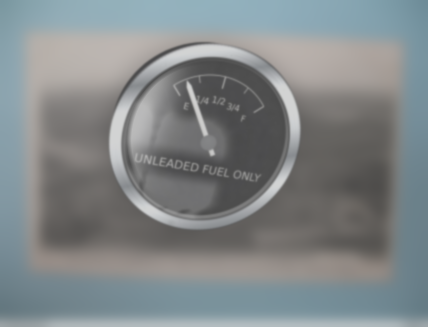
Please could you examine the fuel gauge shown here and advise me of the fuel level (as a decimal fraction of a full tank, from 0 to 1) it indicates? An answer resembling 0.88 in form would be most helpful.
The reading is 0.125
